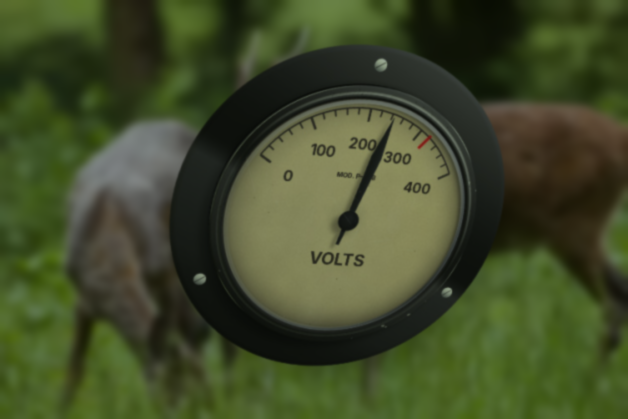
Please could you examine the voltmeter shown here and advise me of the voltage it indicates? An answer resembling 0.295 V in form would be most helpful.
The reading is 240 V
